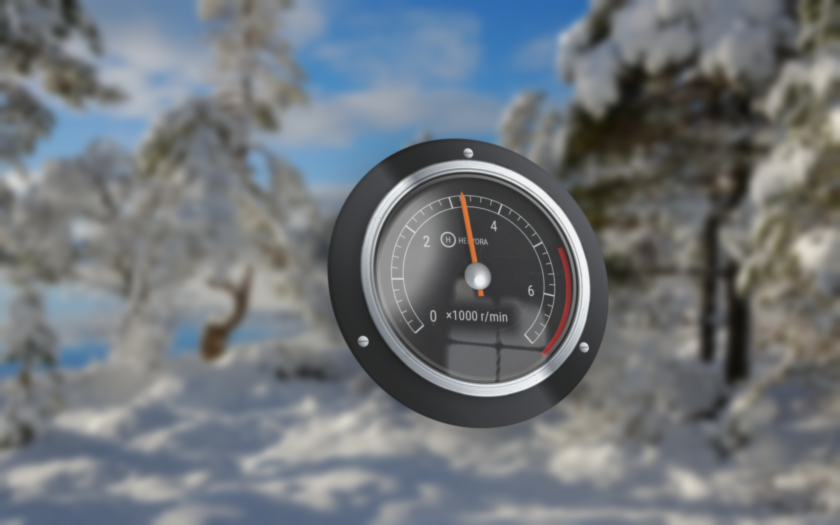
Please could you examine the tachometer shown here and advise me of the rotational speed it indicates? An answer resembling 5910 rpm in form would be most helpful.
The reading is 3200 rpm
